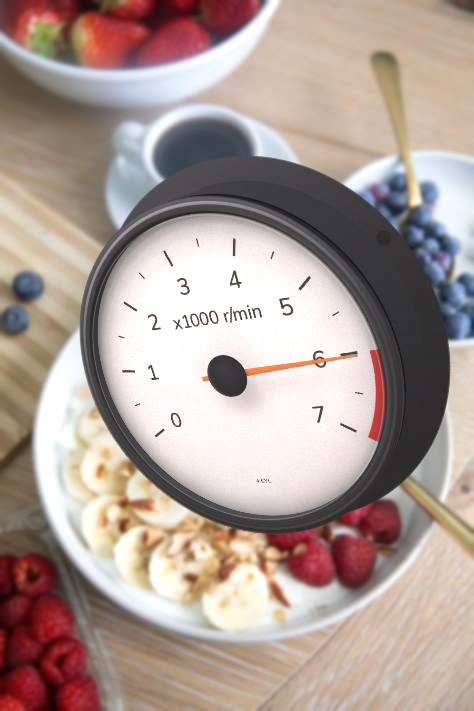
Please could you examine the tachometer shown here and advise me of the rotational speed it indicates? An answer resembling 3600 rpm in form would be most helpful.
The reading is 6000 rpm
